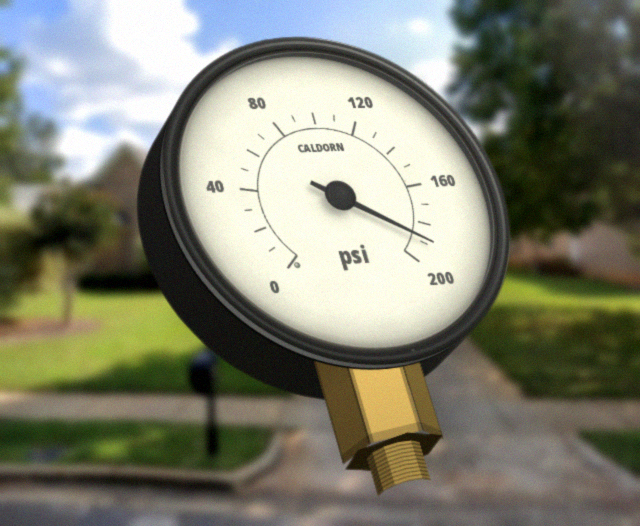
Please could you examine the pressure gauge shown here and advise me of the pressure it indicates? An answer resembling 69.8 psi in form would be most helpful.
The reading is 190 psi
